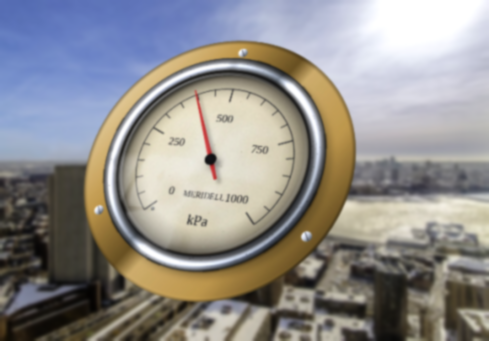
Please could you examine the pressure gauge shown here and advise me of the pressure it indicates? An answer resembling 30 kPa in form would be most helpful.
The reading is 400 kPa
